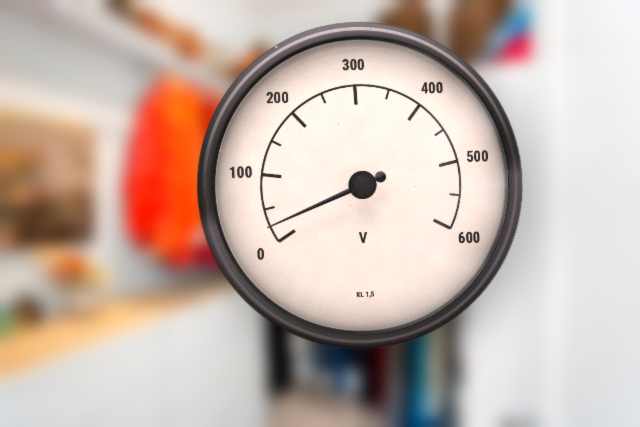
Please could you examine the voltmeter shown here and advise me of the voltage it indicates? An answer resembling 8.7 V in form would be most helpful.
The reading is 25 V
